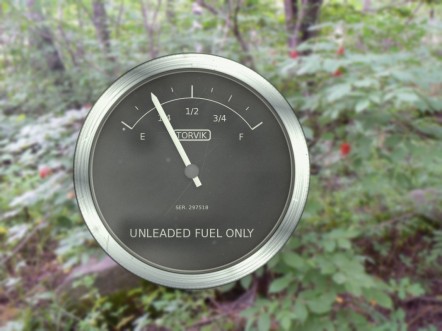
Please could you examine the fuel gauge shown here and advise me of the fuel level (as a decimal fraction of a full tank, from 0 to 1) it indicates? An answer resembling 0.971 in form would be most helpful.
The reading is 0.25
